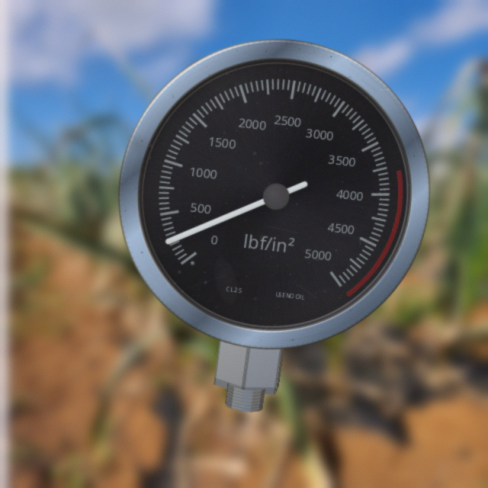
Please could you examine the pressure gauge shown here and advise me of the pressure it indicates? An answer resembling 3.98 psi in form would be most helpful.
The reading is 250 psi
